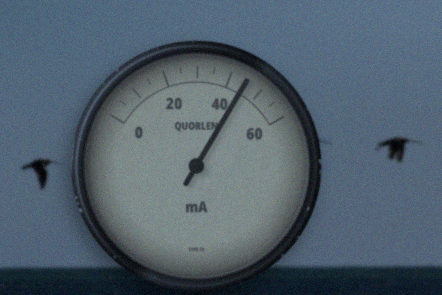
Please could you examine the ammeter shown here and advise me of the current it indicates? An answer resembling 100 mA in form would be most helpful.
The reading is 45 mA
